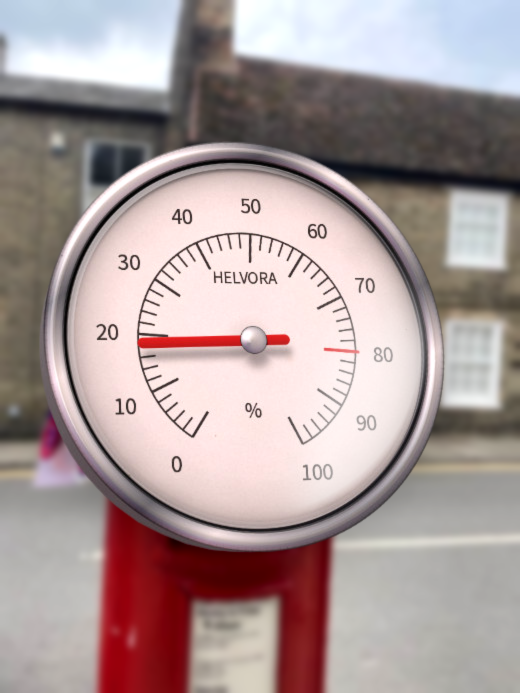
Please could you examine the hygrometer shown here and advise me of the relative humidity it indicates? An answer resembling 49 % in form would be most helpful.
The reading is 18 %
